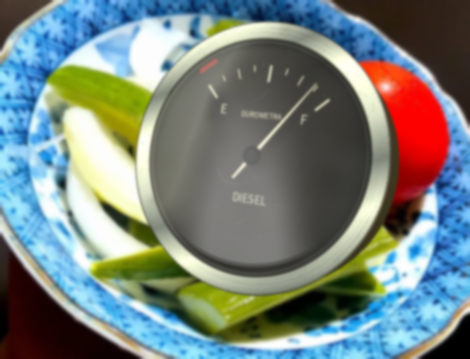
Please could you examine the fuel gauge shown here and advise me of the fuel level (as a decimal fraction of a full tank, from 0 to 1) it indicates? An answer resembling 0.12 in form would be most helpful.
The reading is 0.875
